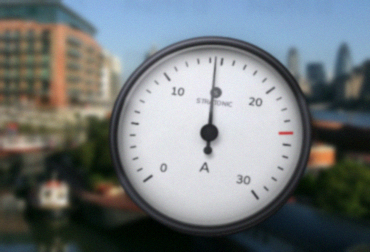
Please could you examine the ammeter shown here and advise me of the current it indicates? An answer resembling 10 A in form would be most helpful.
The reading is 14.5 A
